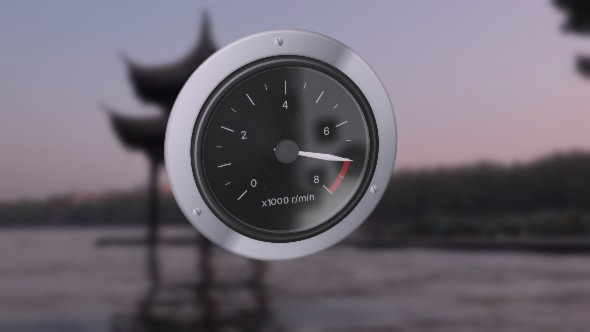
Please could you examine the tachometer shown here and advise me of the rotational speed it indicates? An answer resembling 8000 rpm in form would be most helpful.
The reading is 7000 rpm
